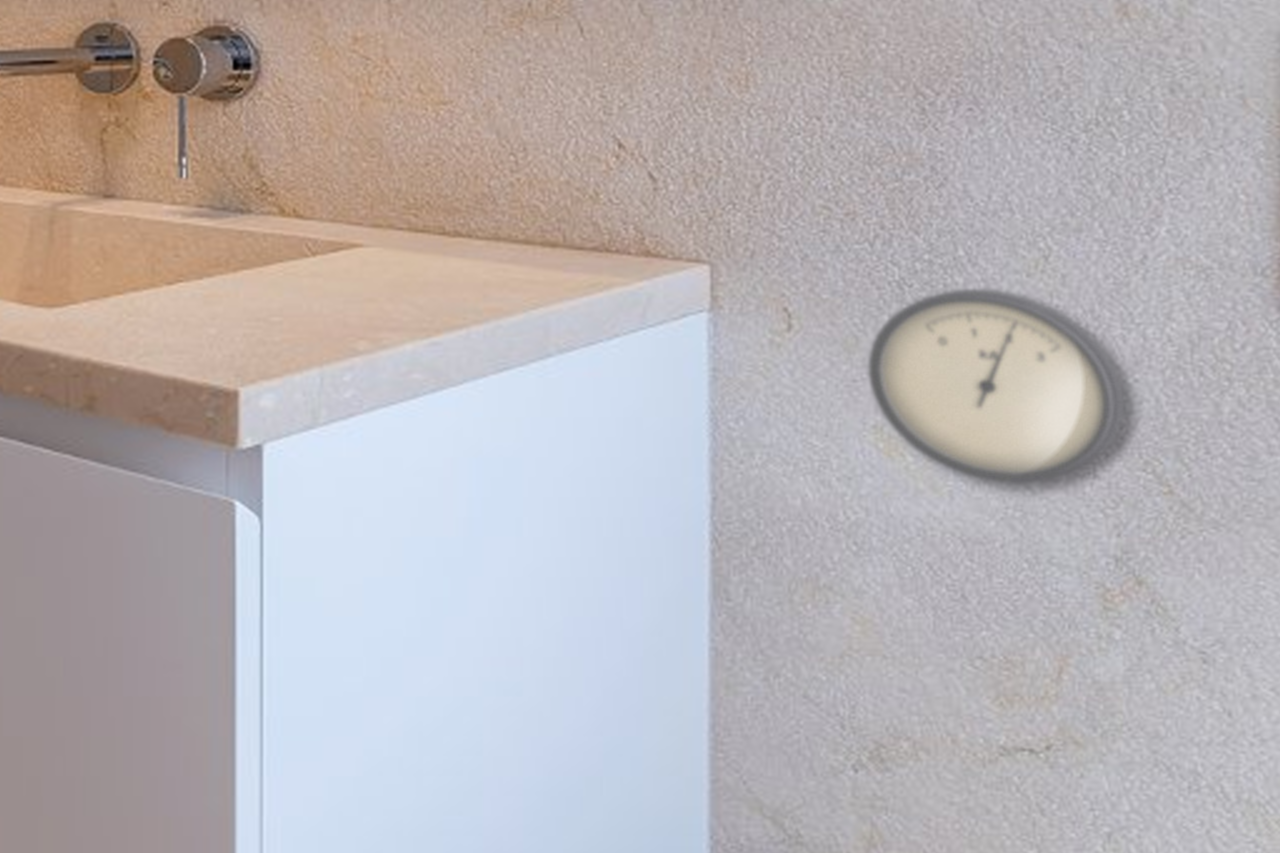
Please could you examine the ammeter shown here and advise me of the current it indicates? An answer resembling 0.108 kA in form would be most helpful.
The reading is 2 kA
